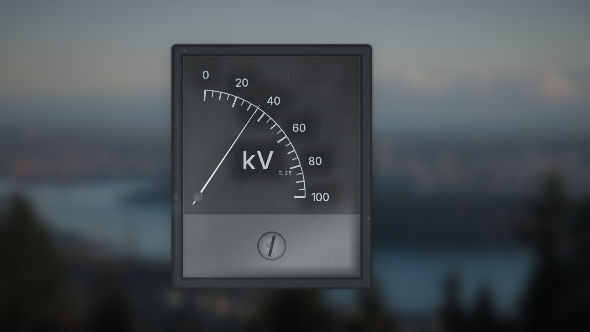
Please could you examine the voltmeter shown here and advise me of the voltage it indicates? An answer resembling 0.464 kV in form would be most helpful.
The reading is 35 kV
